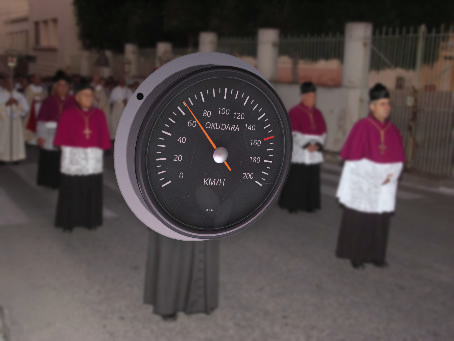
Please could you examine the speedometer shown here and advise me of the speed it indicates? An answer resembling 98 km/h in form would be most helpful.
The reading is 65 km/h
